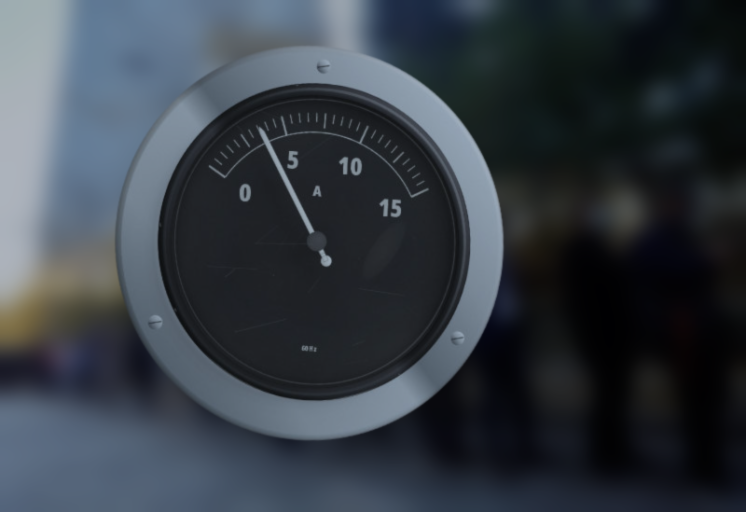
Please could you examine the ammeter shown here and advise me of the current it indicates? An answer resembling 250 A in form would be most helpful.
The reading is 3.5 A
